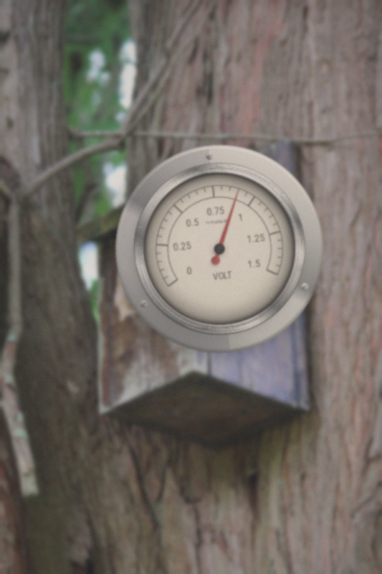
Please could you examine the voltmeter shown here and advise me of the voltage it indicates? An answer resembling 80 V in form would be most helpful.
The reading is 0.9 V
